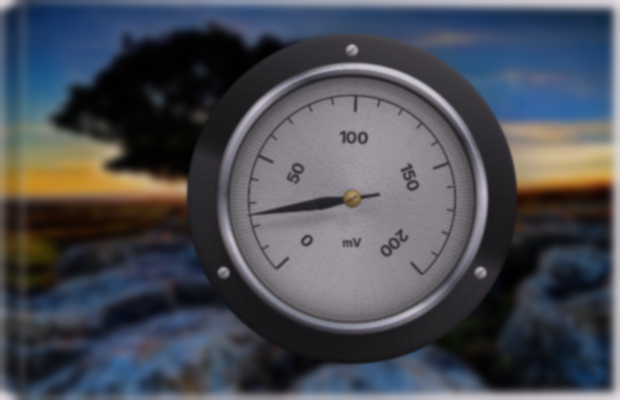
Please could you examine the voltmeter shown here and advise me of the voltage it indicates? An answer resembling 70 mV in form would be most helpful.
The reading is 25 mV
